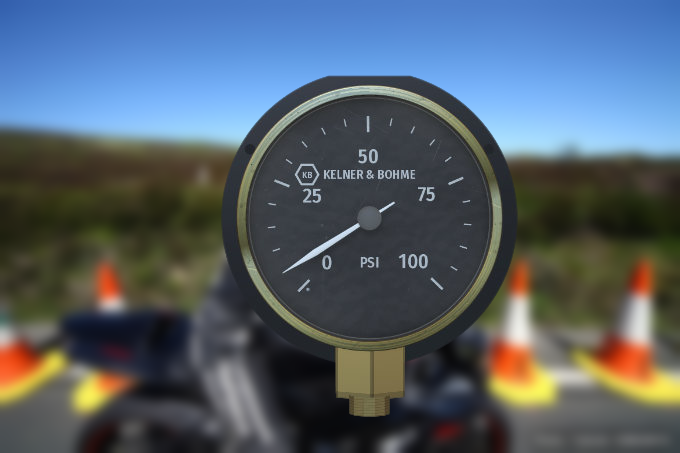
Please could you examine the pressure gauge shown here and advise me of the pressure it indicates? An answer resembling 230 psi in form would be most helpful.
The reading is 5 psi
